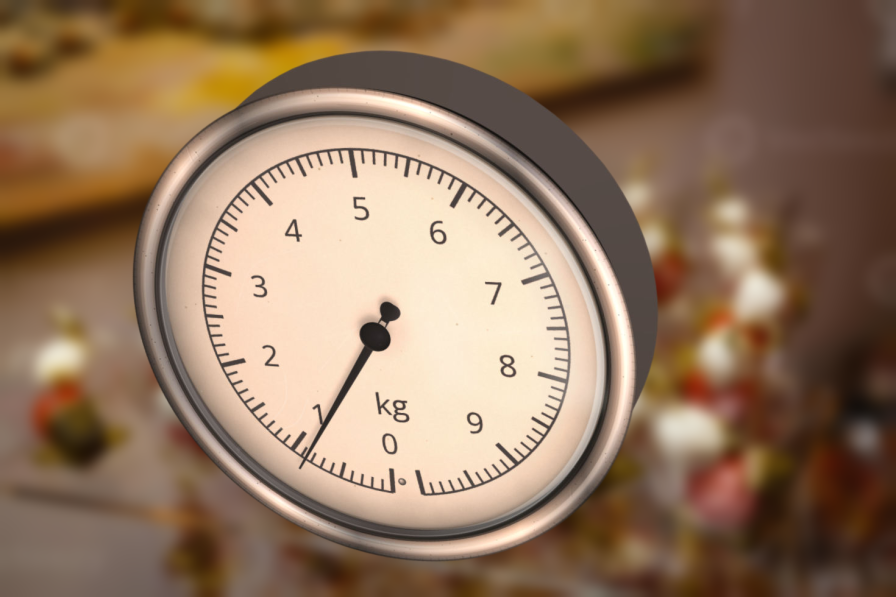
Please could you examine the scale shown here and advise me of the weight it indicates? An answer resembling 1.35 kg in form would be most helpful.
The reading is 0.85 kg
